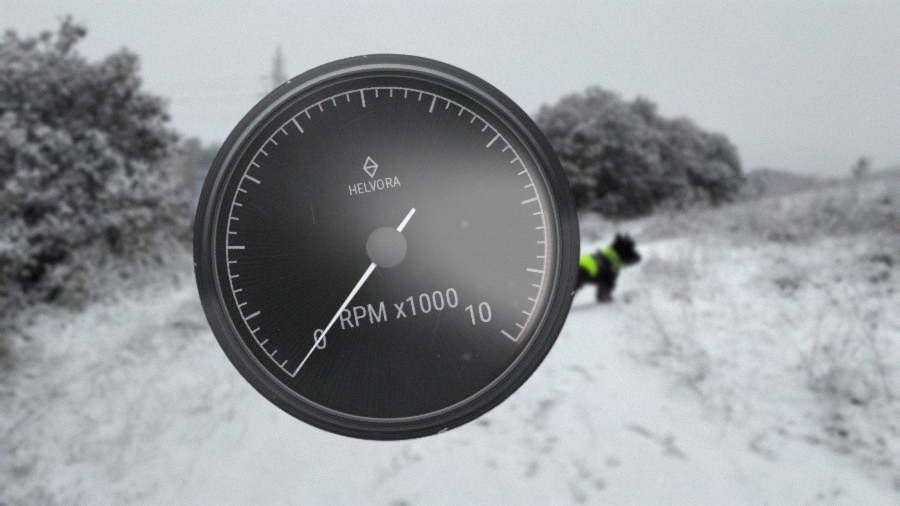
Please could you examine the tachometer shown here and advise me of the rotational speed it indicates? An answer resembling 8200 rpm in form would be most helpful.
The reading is 0 rpm
